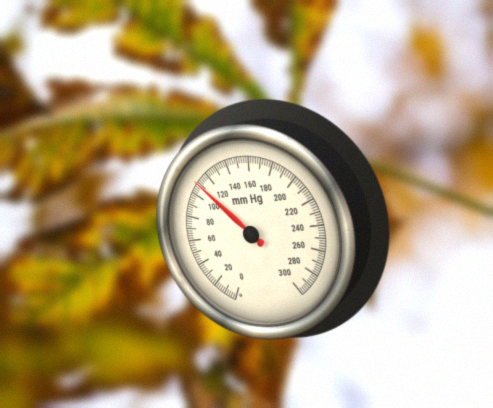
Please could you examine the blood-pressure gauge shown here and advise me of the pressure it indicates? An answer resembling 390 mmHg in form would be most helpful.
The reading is 110 mmHg
